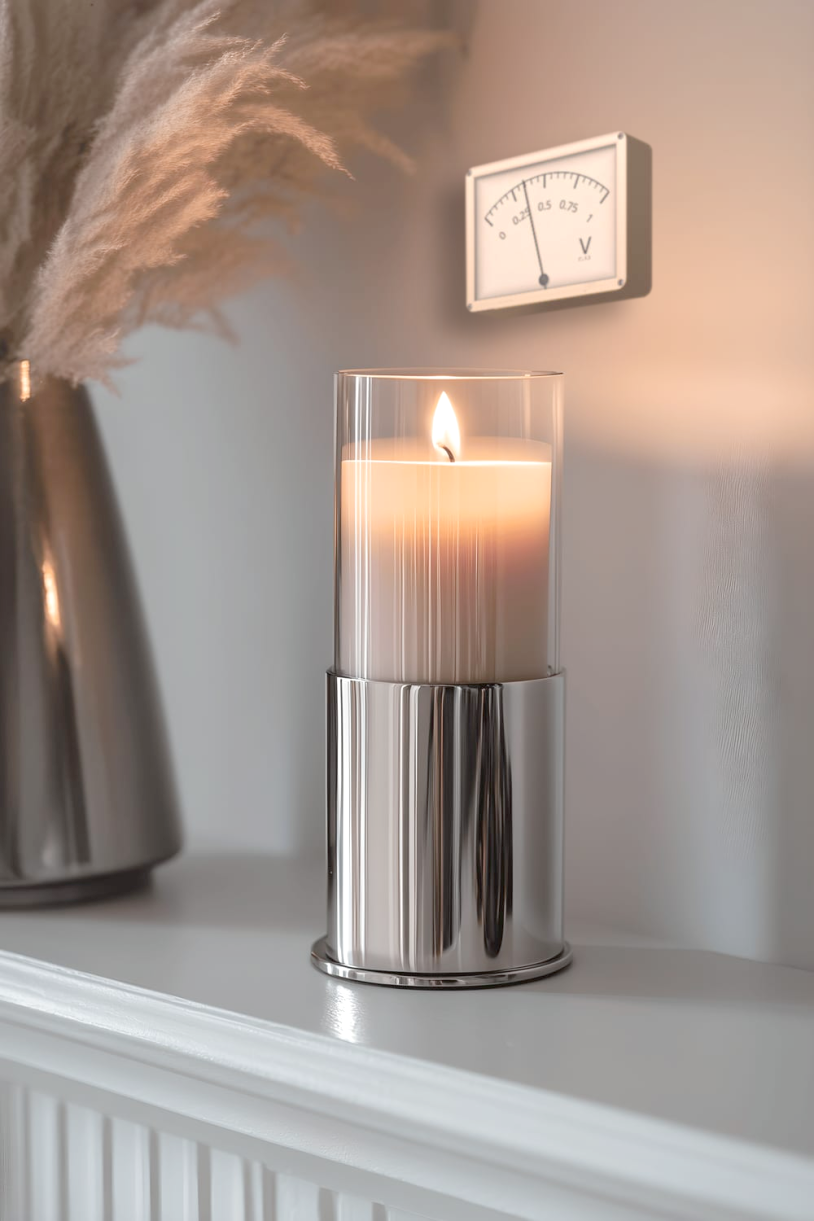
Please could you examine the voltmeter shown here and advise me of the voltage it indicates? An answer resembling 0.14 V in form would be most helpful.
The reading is 0.35 V
